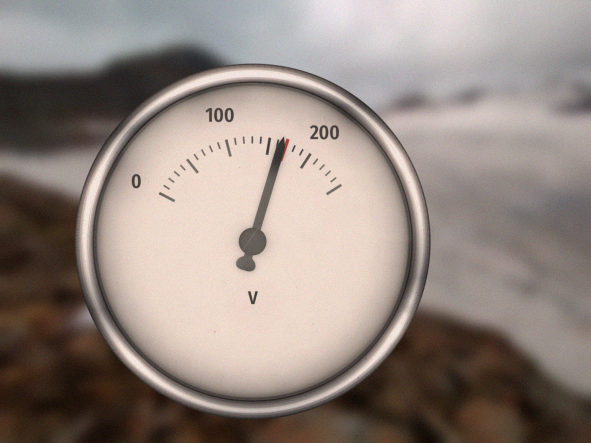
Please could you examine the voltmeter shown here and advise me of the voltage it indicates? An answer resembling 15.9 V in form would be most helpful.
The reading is 165 V
